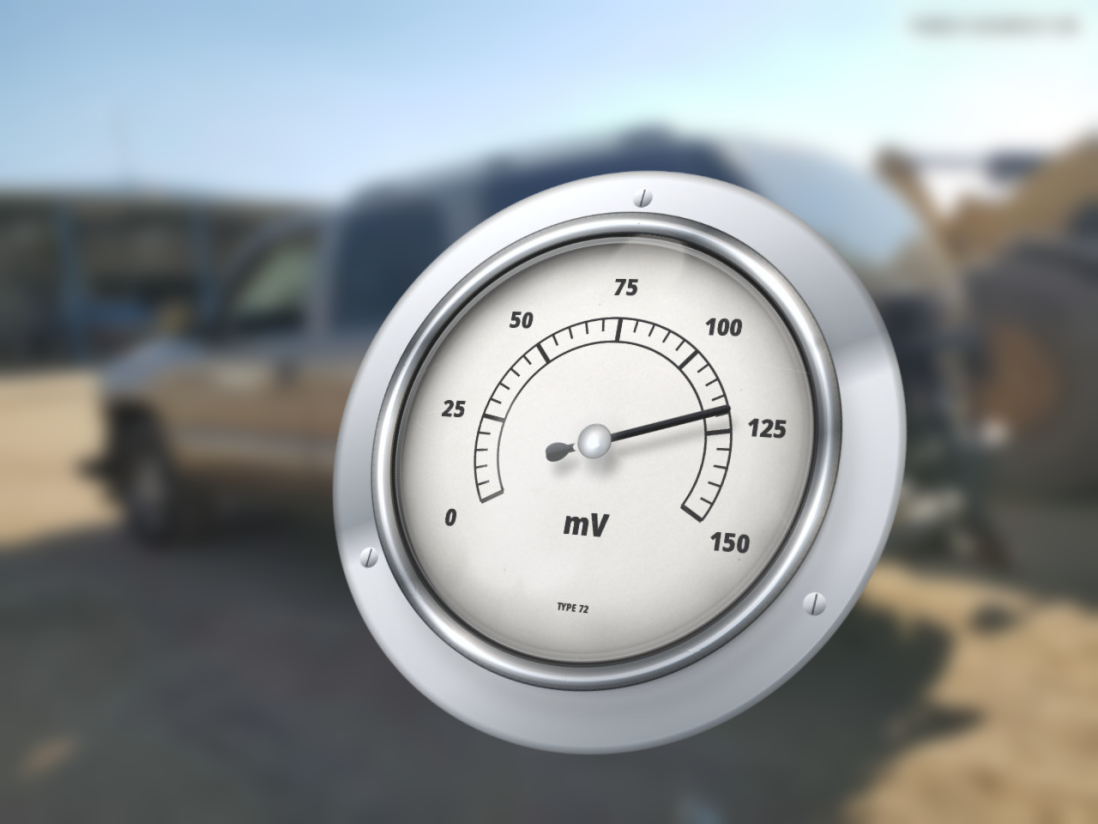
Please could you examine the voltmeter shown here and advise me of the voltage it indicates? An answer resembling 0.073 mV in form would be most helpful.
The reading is 120 mV
